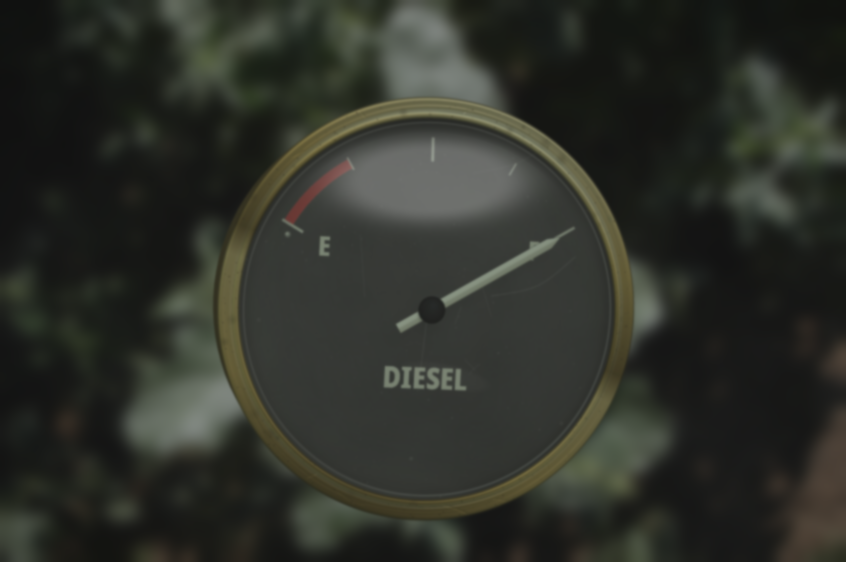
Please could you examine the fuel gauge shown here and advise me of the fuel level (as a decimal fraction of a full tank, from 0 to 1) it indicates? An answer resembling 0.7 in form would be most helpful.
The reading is 1
